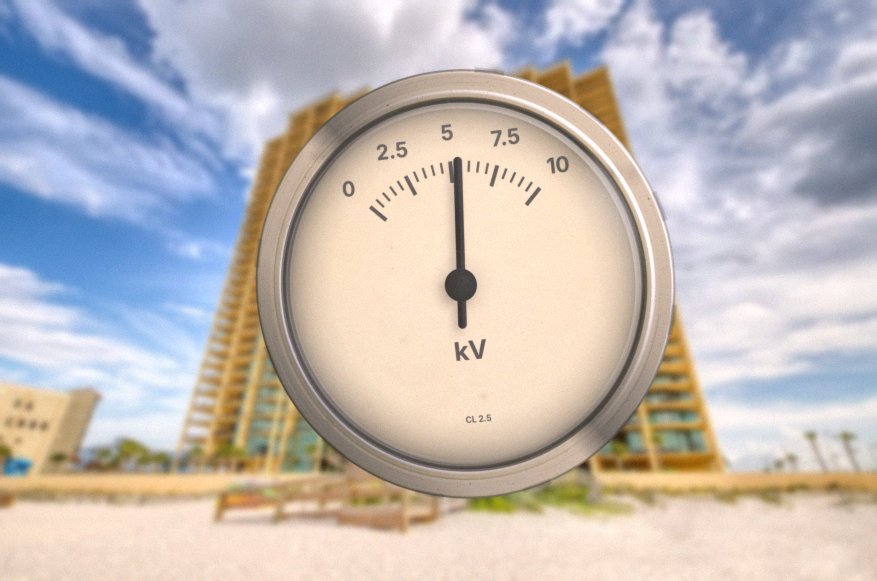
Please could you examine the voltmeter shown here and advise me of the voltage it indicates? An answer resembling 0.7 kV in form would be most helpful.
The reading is 5.5 kV
